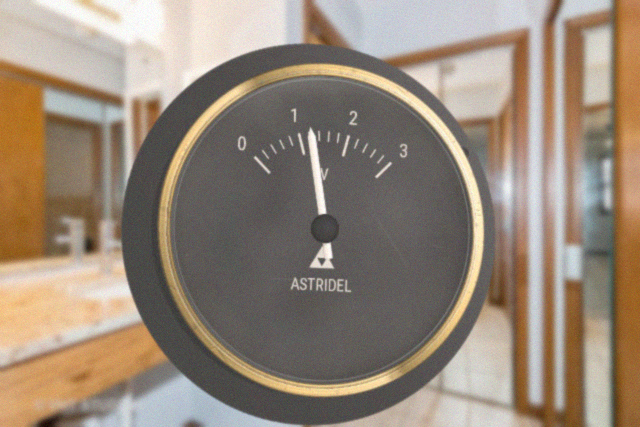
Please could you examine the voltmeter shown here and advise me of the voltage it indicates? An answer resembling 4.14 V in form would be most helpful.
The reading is 1.2 V
